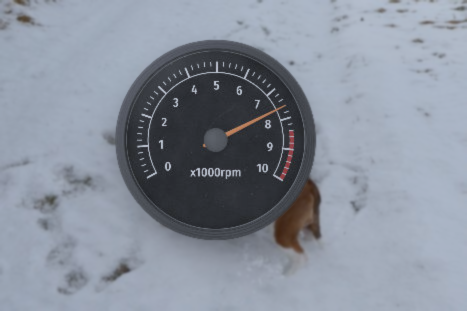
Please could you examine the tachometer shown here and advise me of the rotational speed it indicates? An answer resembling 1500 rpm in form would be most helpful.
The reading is 7600 rpm
